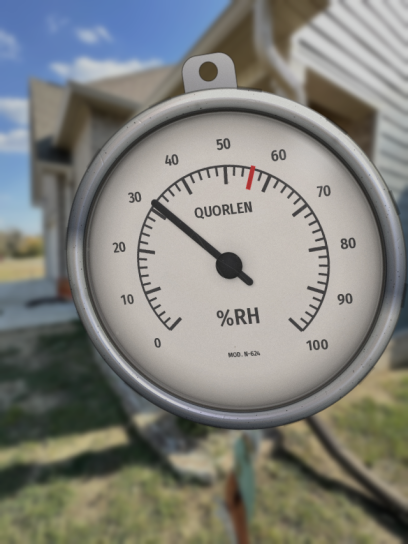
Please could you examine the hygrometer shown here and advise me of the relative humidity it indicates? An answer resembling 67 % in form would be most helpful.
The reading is 32 %
